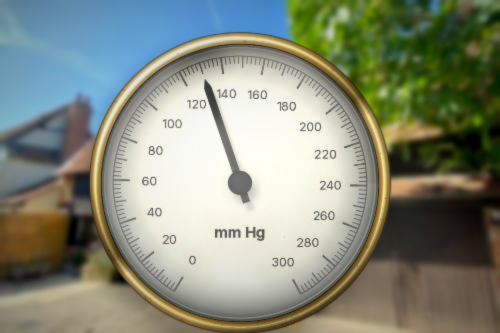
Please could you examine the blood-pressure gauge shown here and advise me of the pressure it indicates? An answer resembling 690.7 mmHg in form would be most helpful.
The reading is 130 mmHg
